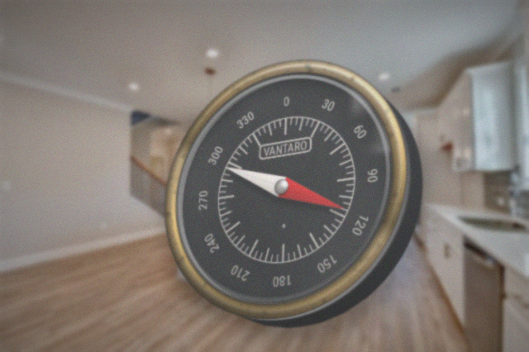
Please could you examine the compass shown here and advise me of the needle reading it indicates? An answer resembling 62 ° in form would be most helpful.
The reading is 115 °
